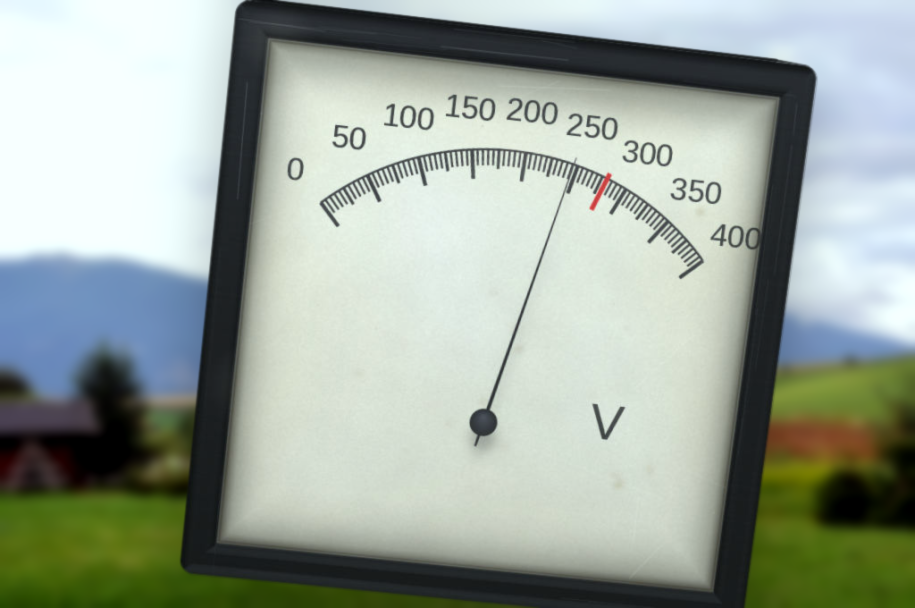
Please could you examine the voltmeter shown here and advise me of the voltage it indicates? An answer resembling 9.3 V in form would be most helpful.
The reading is 245 V
